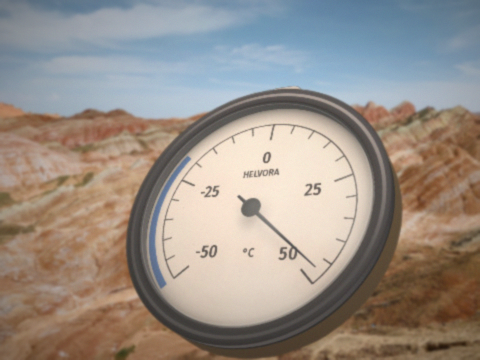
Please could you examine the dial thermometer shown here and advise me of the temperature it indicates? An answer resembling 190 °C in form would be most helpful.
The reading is 47.5 °C
